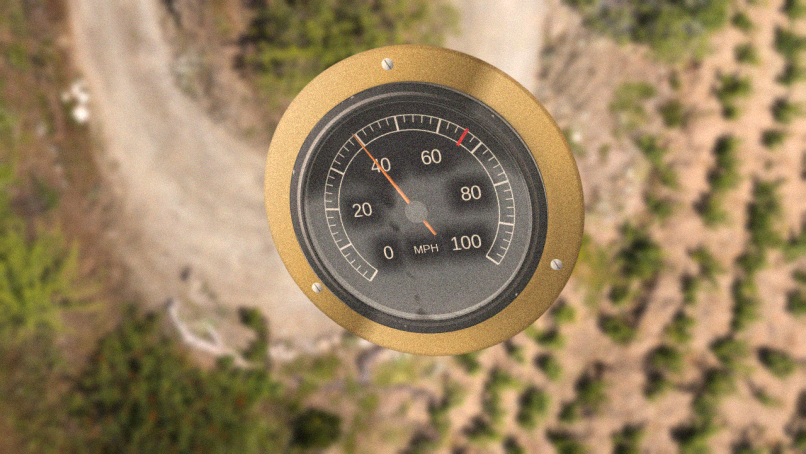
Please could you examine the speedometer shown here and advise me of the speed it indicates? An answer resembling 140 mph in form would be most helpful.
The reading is 40 mph
